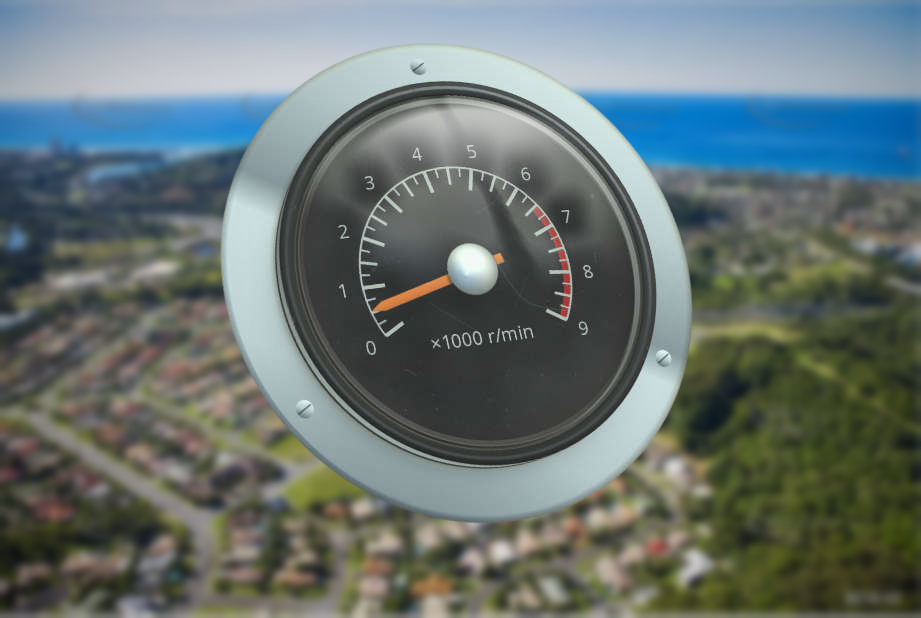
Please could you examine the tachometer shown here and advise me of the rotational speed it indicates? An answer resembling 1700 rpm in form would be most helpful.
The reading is 500 rpm
